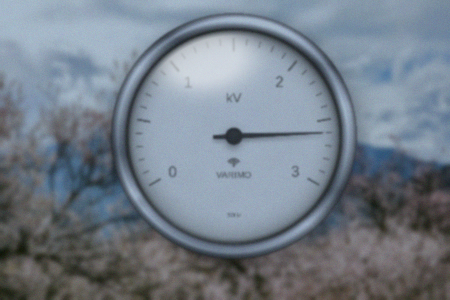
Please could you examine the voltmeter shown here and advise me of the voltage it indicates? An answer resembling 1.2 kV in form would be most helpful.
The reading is 2.6 kV
